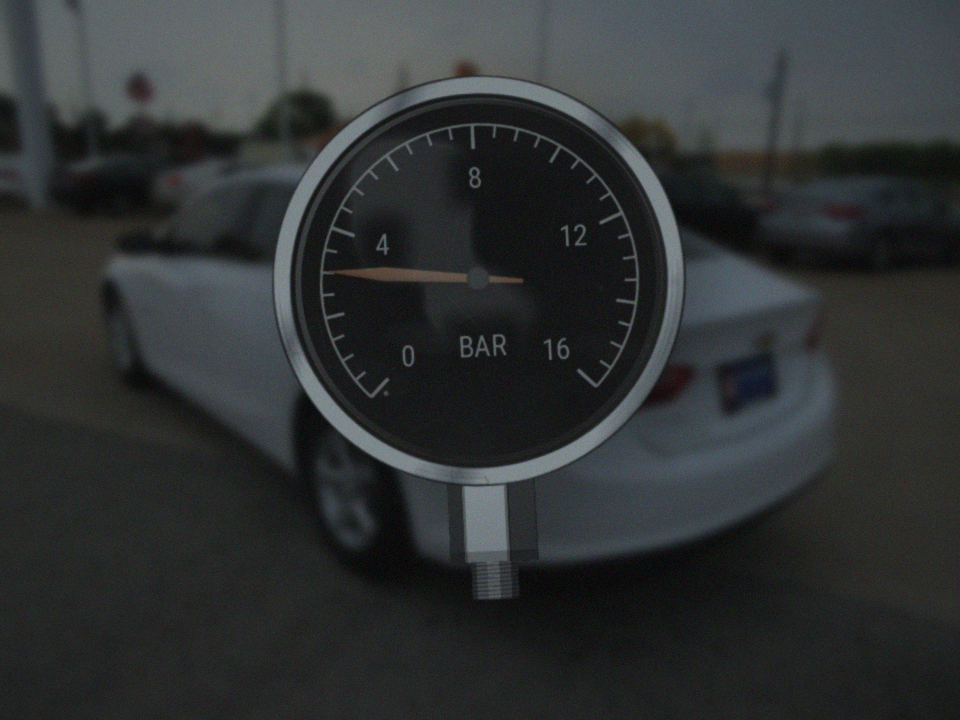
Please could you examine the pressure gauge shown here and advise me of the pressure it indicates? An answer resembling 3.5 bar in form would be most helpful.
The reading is 3 bar
